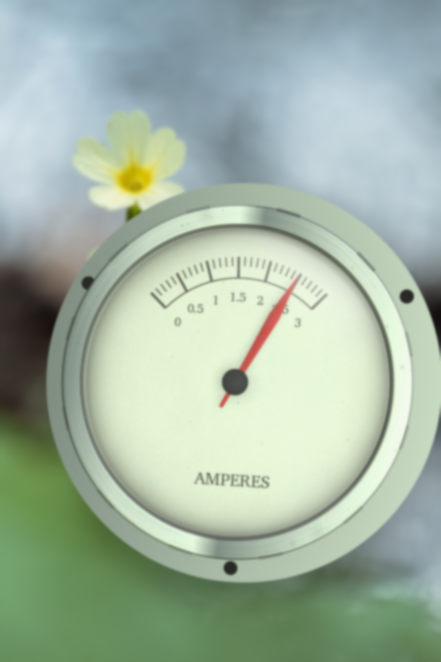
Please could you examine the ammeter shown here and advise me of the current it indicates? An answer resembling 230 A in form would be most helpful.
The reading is 2.5 A
